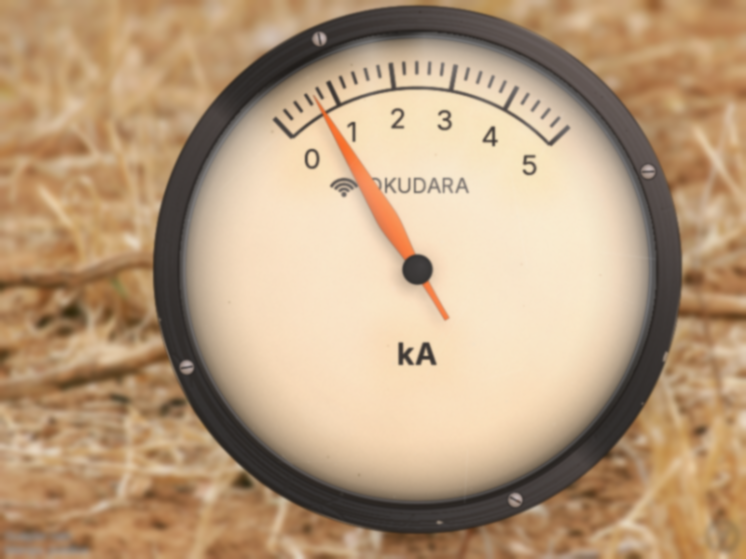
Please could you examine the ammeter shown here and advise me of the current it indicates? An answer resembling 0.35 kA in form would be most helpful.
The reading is 0.7 kA
